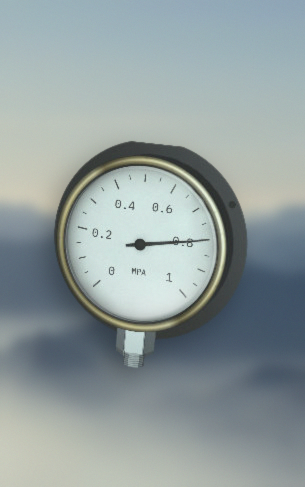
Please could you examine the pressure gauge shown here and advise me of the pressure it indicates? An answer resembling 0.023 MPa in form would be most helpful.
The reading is 0.8 MPa
